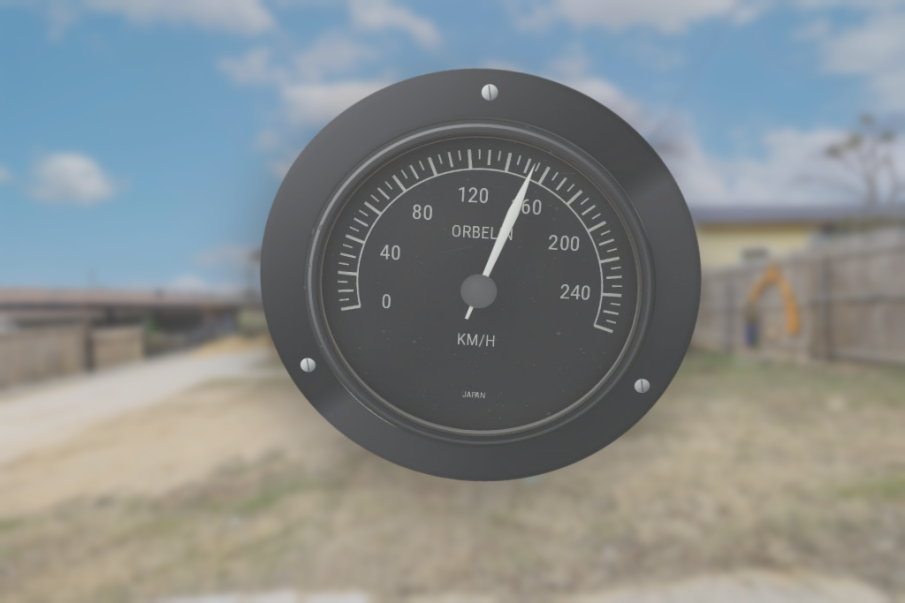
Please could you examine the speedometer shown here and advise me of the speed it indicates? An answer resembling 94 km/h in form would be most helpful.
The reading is 152.5 km/h
